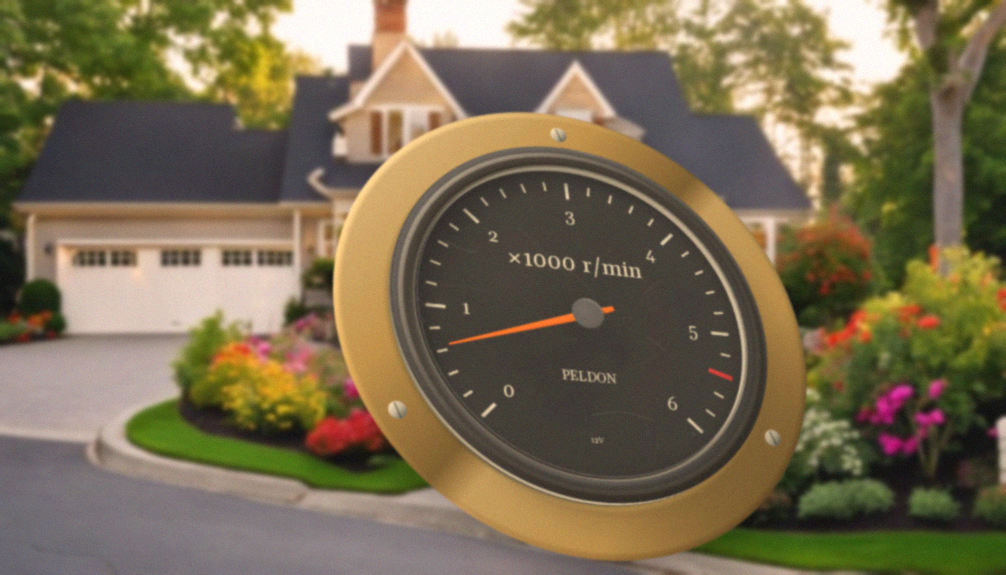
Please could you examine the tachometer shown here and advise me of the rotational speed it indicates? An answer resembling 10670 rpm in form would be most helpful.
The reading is 600 rpm
